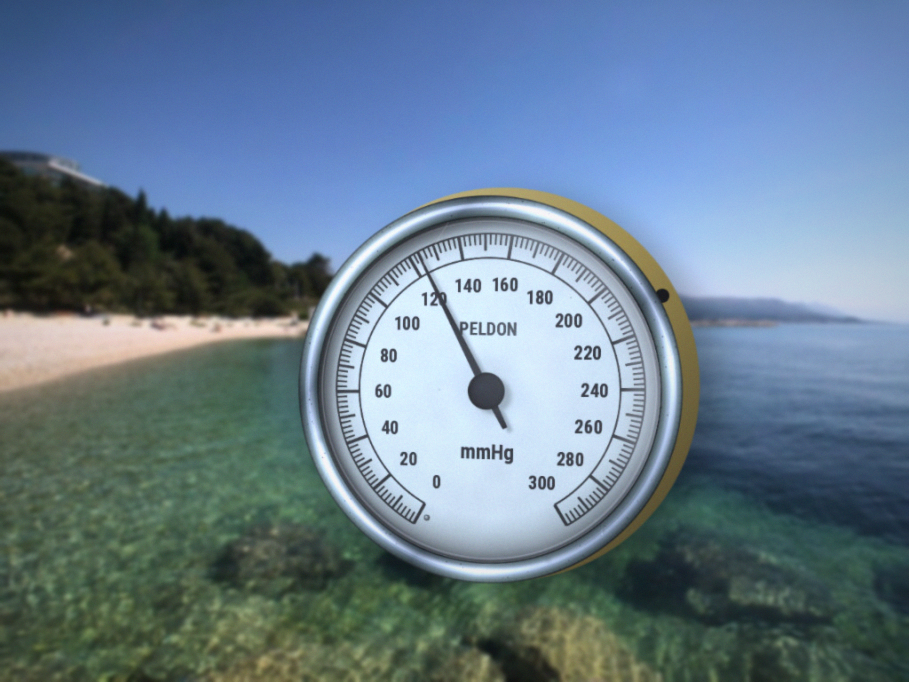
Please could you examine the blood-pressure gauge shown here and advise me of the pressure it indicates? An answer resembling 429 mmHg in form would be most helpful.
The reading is 124 mmHg
